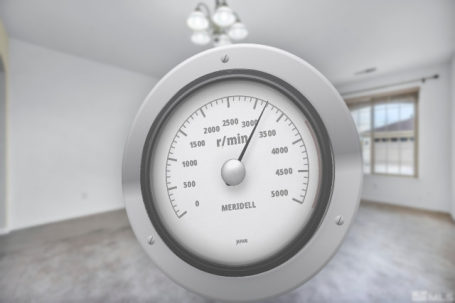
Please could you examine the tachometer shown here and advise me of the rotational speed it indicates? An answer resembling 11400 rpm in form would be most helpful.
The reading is 3200 rpm
